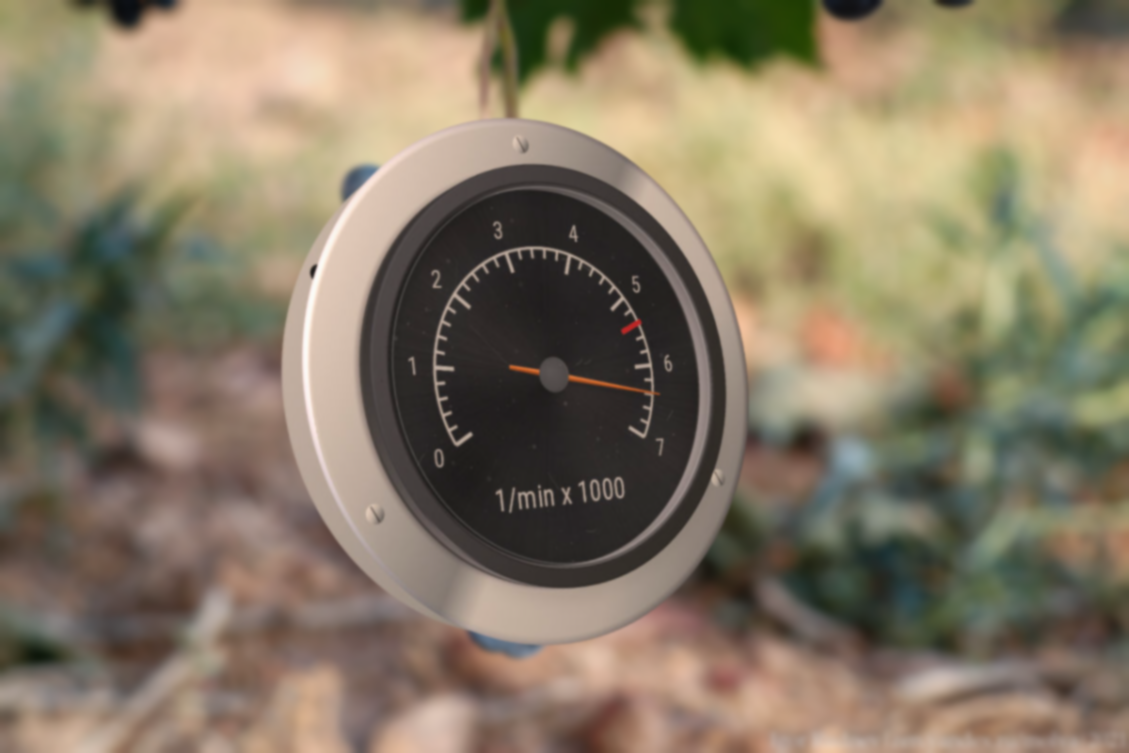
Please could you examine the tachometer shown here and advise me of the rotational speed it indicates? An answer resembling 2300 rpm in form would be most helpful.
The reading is 6400 rpm
